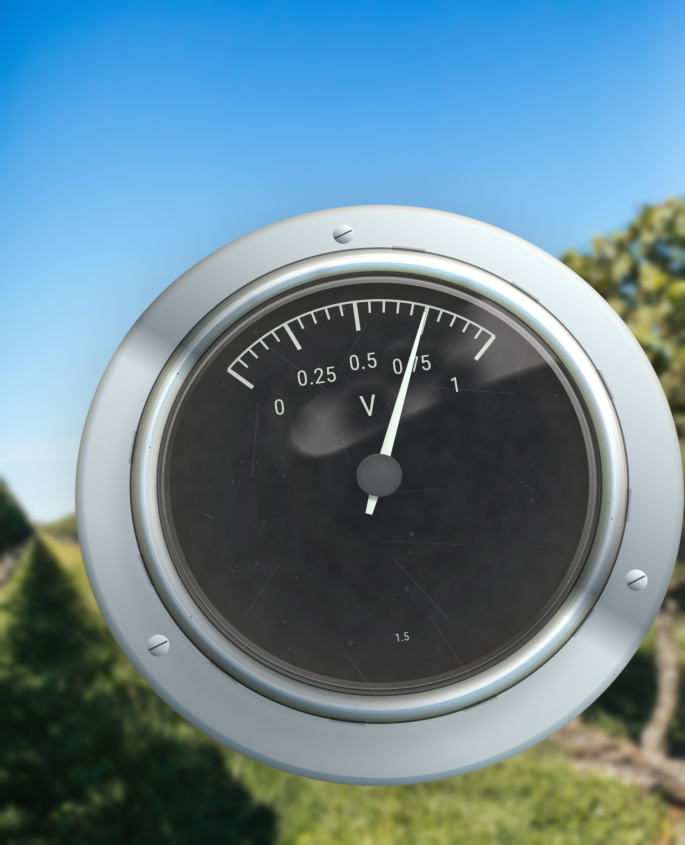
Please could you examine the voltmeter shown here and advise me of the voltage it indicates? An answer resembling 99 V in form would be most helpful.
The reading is 0.75 V
